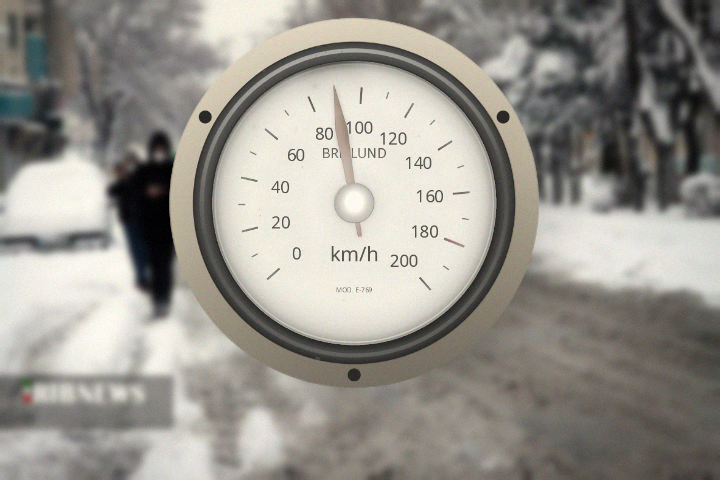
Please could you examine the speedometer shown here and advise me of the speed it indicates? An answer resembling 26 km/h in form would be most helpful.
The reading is 90 km/h
